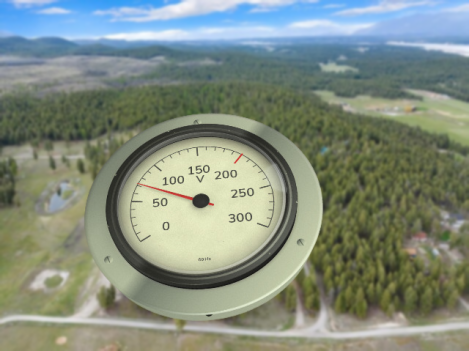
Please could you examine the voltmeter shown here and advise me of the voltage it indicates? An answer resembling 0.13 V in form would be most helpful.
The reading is 70 V
